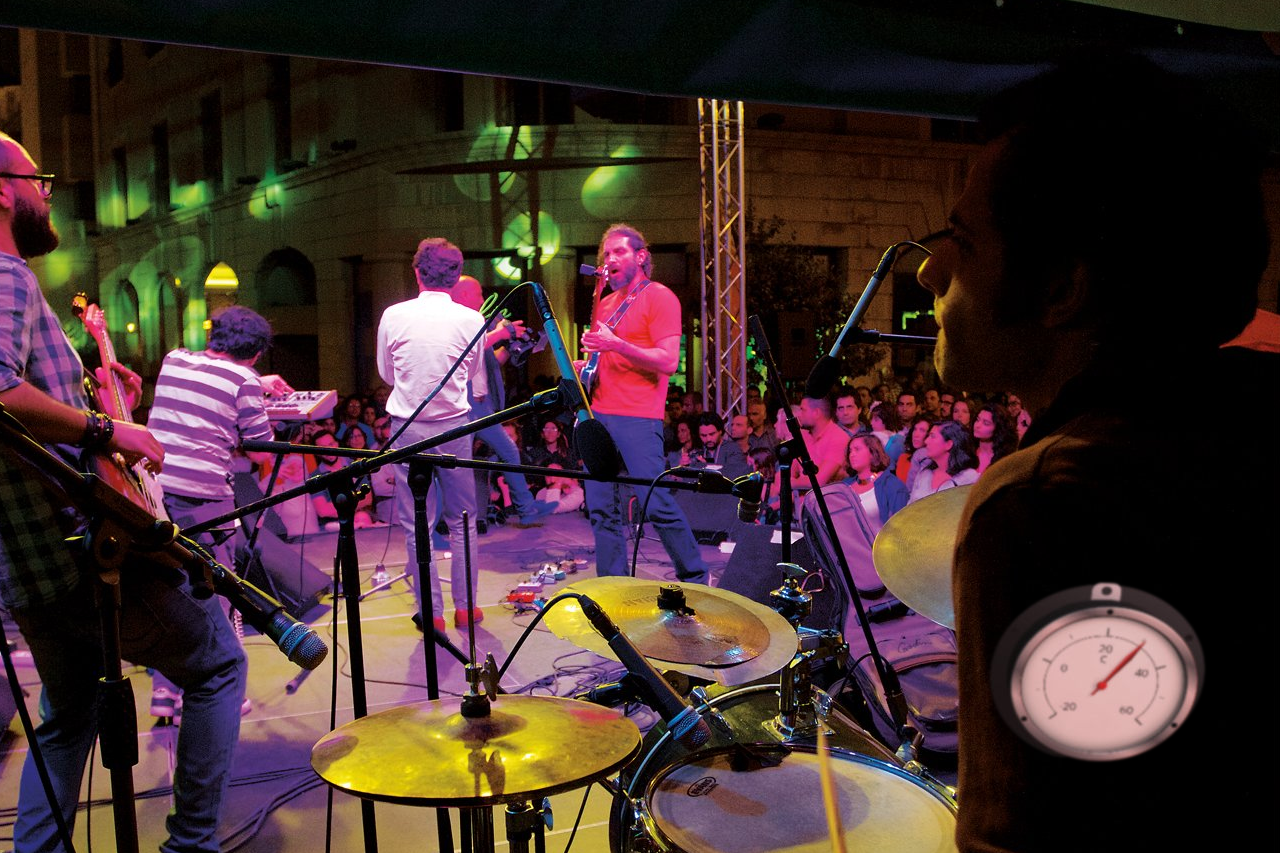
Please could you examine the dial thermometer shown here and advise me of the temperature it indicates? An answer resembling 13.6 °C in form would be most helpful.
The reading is 30 °C
